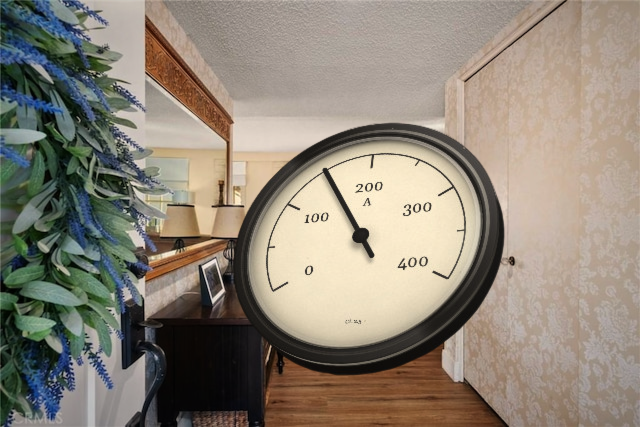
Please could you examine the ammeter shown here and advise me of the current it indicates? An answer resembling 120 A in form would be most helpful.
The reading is 150 A
